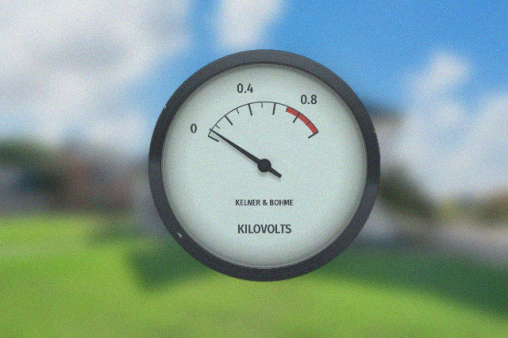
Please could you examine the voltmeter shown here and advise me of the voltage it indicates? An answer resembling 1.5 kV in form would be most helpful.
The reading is 0.05 kV
